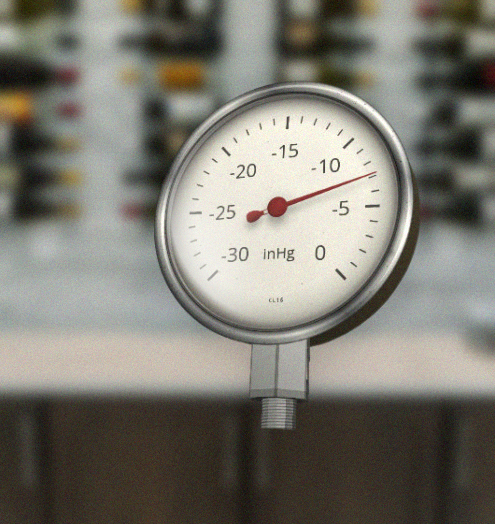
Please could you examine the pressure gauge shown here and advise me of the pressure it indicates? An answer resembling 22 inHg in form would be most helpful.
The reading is -7 inHg
